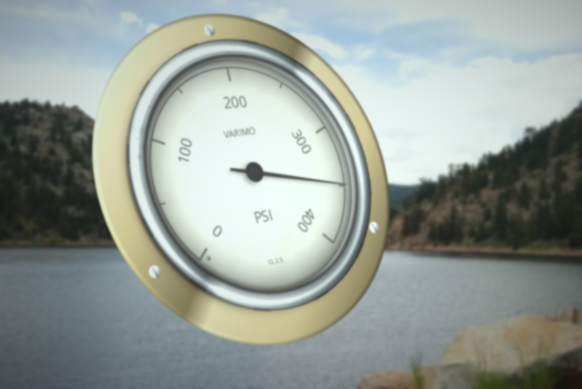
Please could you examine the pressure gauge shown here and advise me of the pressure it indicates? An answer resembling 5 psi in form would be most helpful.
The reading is 350 psi
